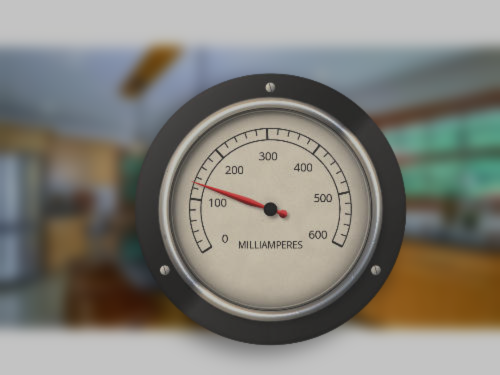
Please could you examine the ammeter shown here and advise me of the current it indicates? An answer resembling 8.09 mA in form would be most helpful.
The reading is 130 mA
